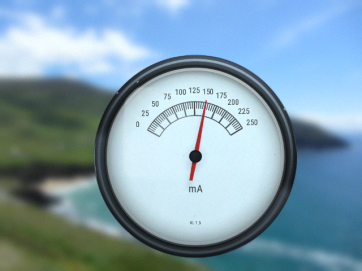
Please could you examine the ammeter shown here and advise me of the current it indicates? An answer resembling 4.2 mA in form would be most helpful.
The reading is 150 mA
